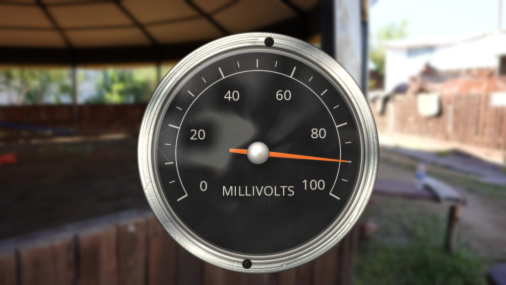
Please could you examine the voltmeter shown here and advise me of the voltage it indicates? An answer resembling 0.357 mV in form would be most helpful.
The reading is 90 mV
